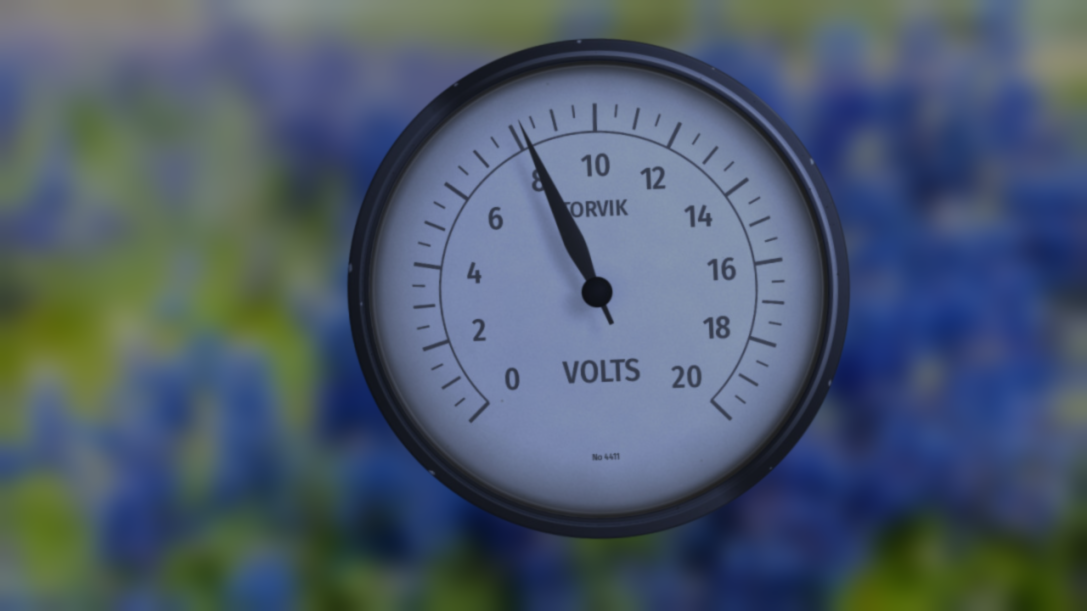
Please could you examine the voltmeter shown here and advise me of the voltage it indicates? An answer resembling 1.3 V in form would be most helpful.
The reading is 8.25 V
